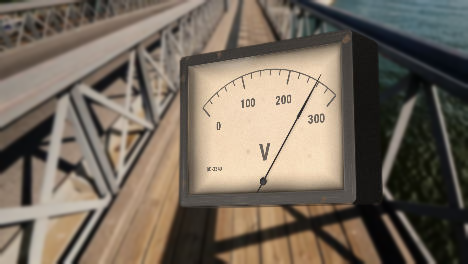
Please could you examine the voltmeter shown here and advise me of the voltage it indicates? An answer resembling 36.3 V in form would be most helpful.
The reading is 260 V
